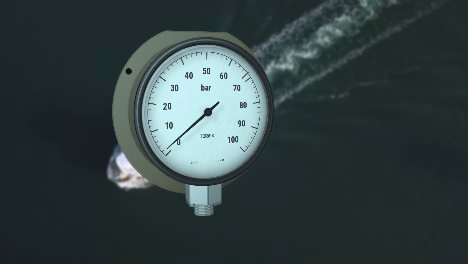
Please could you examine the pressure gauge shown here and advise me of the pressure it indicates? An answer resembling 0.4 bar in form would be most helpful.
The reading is 2 bar
